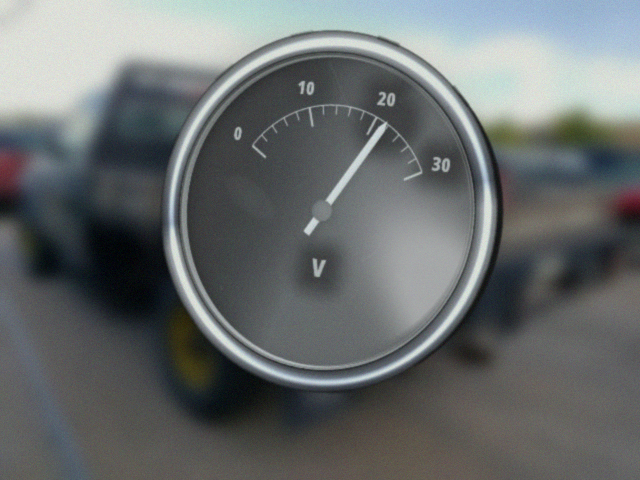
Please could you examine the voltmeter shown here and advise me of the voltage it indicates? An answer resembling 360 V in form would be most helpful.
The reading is 22 V
